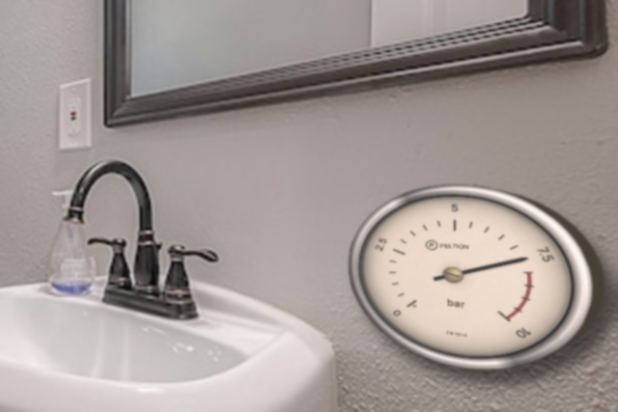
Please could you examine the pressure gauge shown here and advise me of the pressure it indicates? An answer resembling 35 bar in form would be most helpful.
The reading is 7.5 bar
